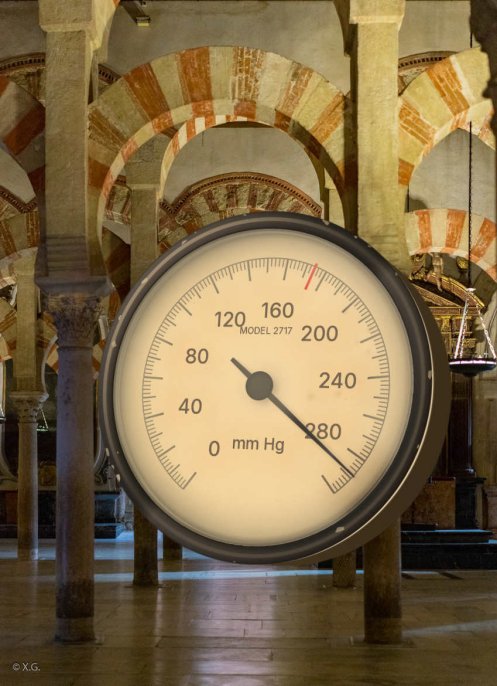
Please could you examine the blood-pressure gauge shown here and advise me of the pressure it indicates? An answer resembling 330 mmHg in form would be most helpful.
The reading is 288 mmHg
